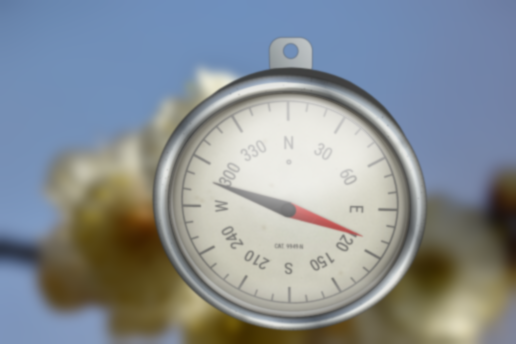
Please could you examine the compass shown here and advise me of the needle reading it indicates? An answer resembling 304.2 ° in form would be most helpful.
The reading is 110 °
